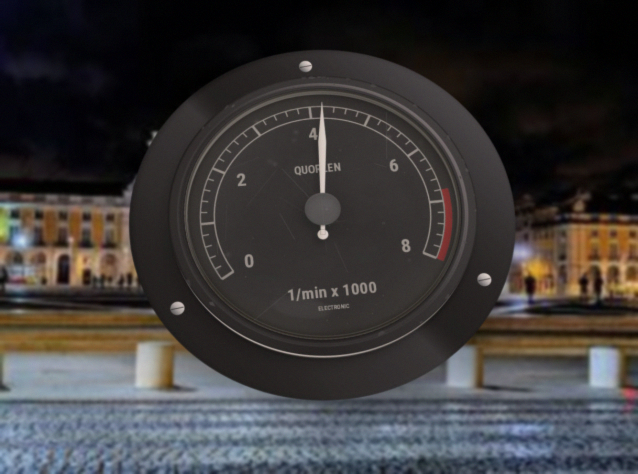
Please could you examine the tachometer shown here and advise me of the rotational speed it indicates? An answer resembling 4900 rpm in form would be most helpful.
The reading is 4200 rpm
